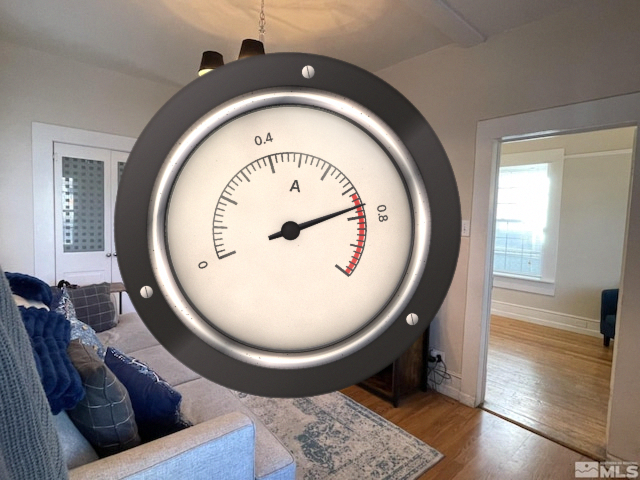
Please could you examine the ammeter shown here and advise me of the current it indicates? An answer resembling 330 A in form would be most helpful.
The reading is 0.76 A
